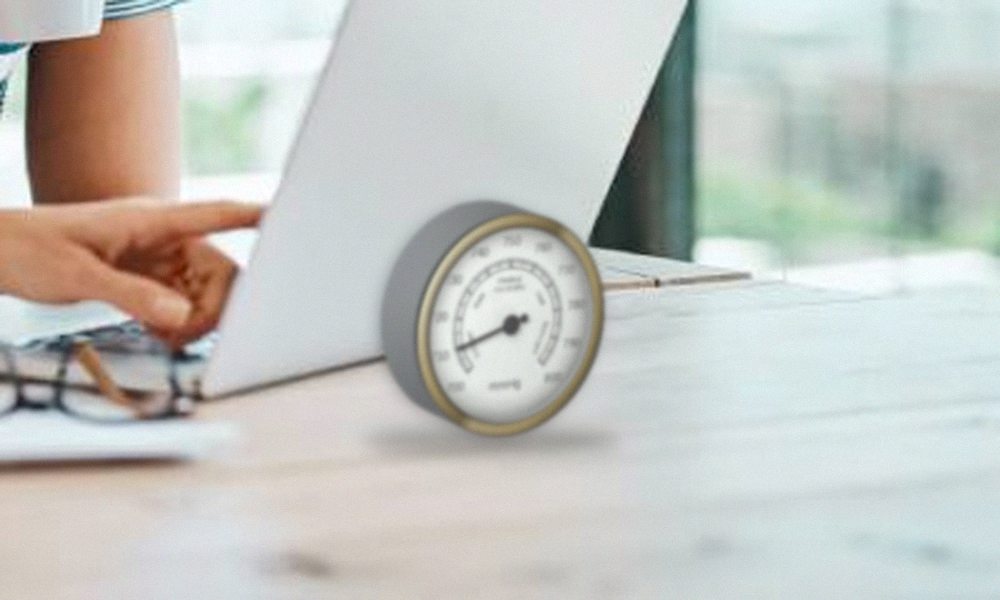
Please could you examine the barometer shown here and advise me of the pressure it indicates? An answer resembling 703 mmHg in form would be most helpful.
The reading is 710 mmHg
